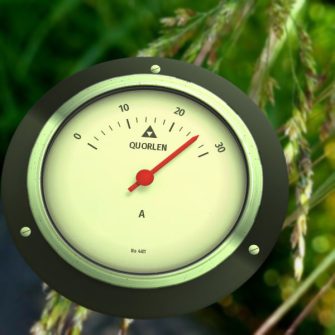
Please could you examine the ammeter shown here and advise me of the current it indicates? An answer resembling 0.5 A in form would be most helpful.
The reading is 26 A
